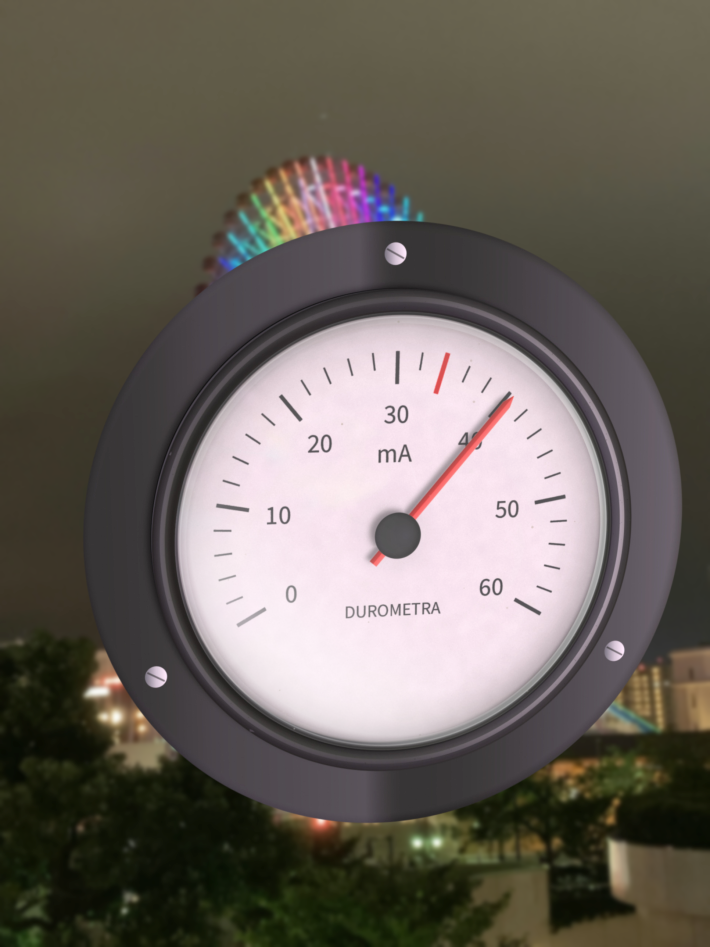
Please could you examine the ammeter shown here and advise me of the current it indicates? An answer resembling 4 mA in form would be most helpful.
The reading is 40 mA
